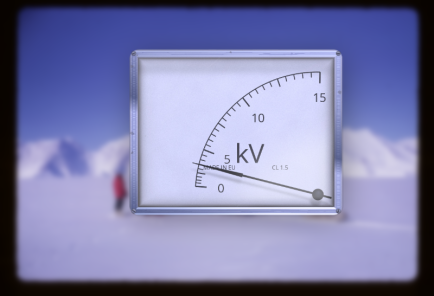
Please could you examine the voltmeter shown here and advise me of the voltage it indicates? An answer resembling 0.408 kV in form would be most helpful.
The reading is 3.5 kV
